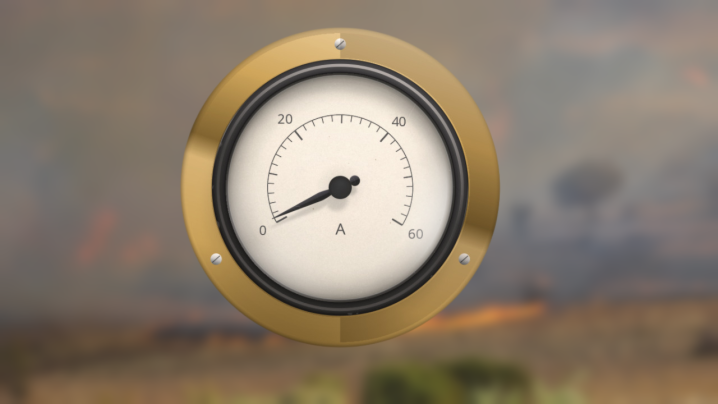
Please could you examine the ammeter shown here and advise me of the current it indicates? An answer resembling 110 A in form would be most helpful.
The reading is 1 A
